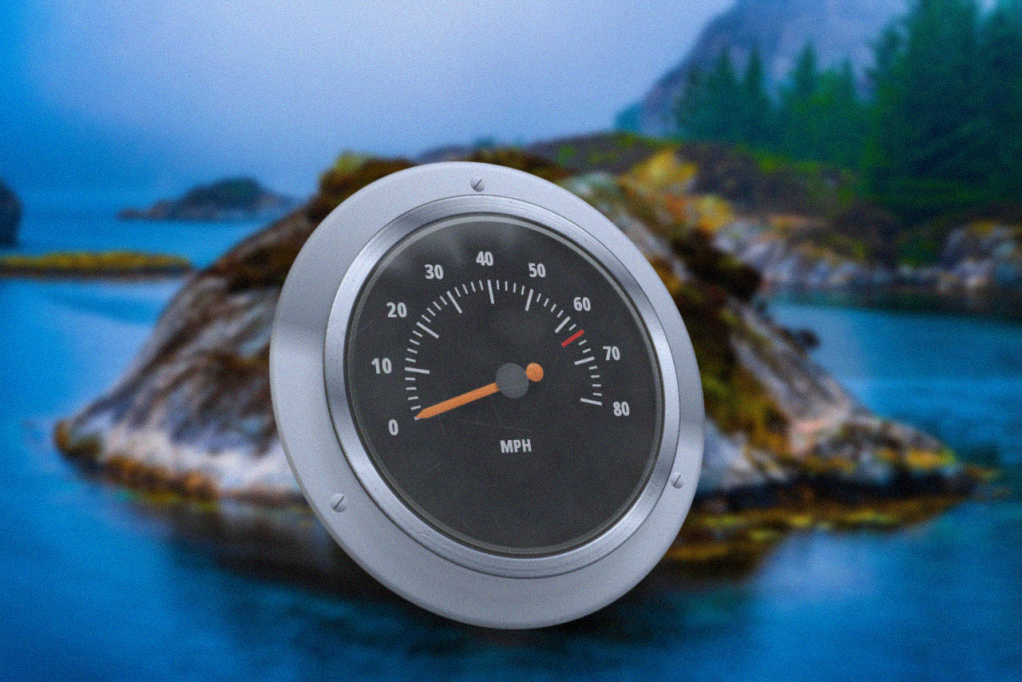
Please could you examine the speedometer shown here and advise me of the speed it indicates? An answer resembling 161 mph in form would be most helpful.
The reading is 0 mph
